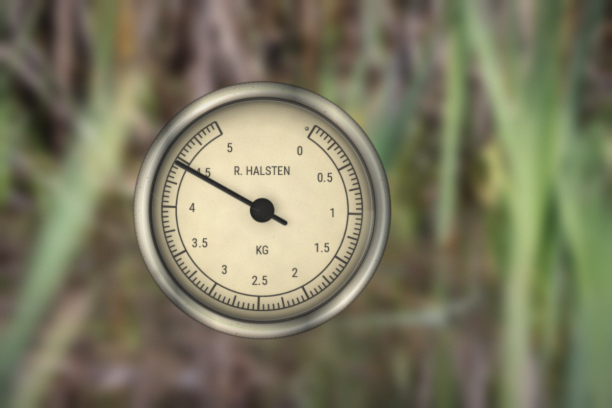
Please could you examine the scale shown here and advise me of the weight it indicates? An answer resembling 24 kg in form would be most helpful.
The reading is 4.45 kg
